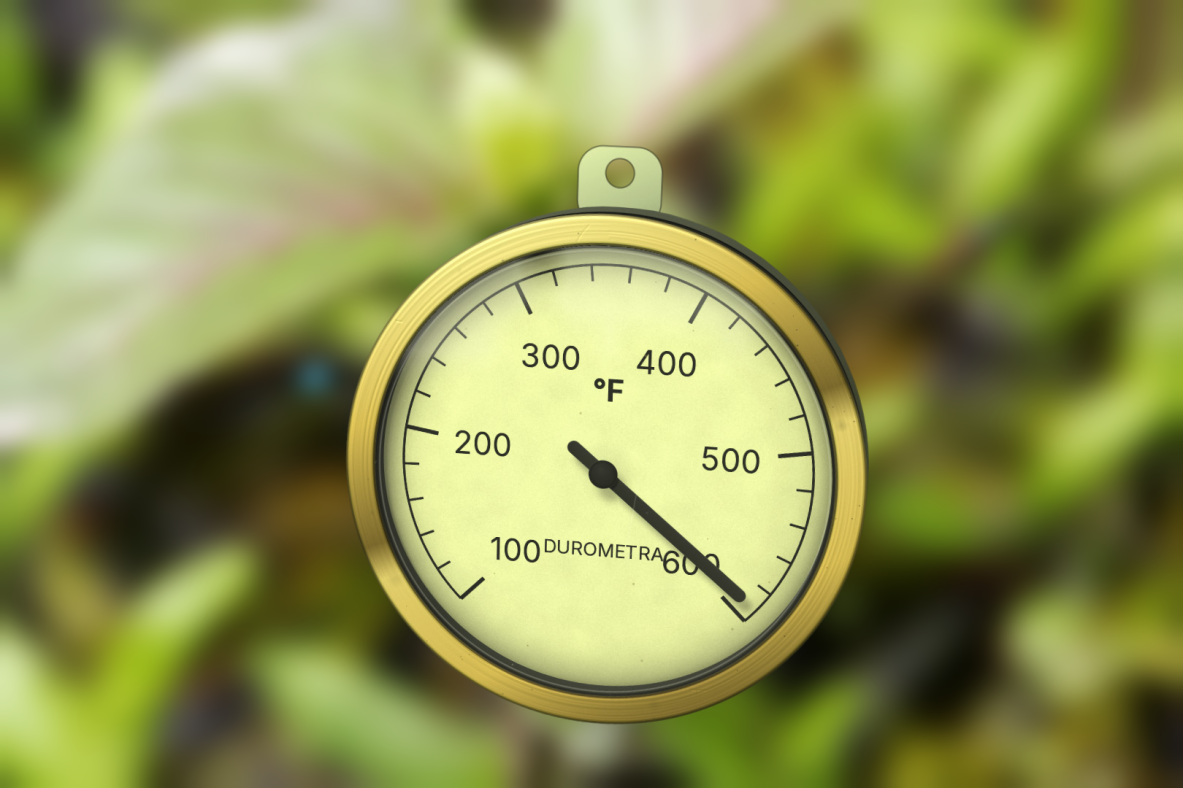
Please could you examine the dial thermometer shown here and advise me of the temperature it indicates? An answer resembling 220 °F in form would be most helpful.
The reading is 590 °F
